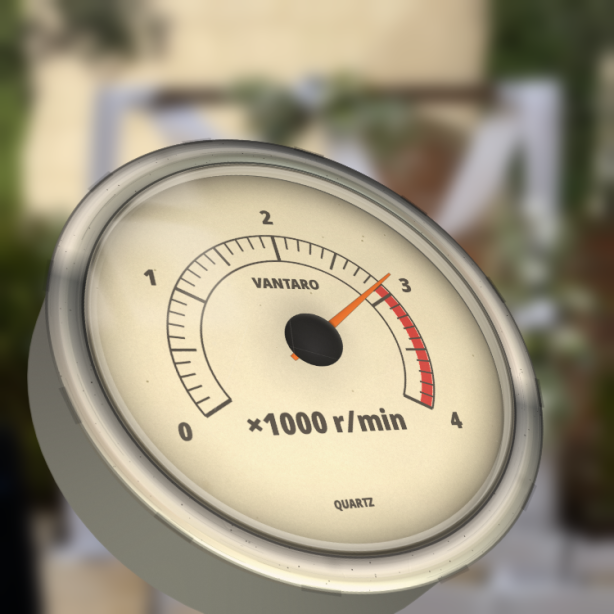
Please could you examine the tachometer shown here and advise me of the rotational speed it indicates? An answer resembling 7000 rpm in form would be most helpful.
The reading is 2900 rpm
